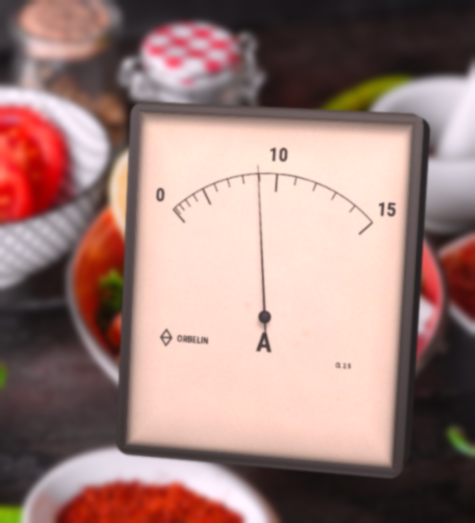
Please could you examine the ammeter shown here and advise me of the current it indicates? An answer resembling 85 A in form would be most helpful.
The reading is 9 A
